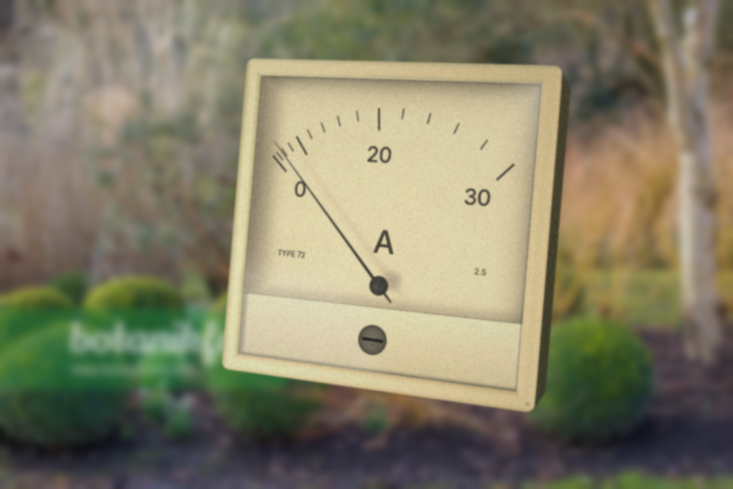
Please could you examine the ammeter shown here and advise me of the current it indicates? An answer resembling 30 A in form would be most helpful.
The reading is 6 A
